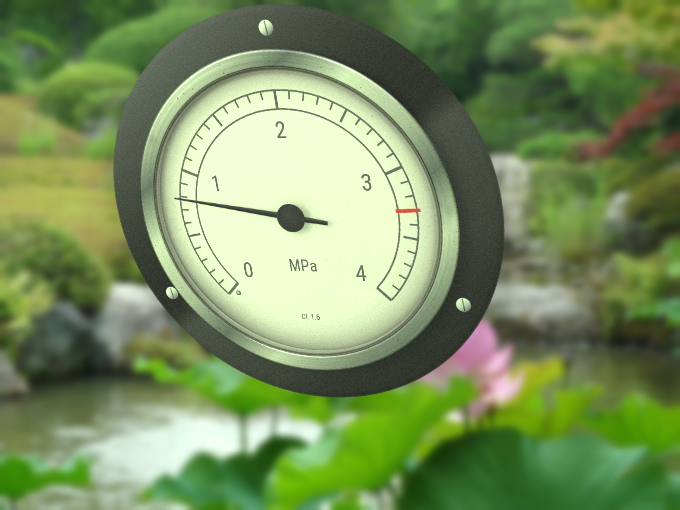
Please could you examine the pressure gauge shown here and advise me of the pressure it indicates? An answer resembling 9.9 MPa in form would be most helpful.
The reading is 0.8 MPa
